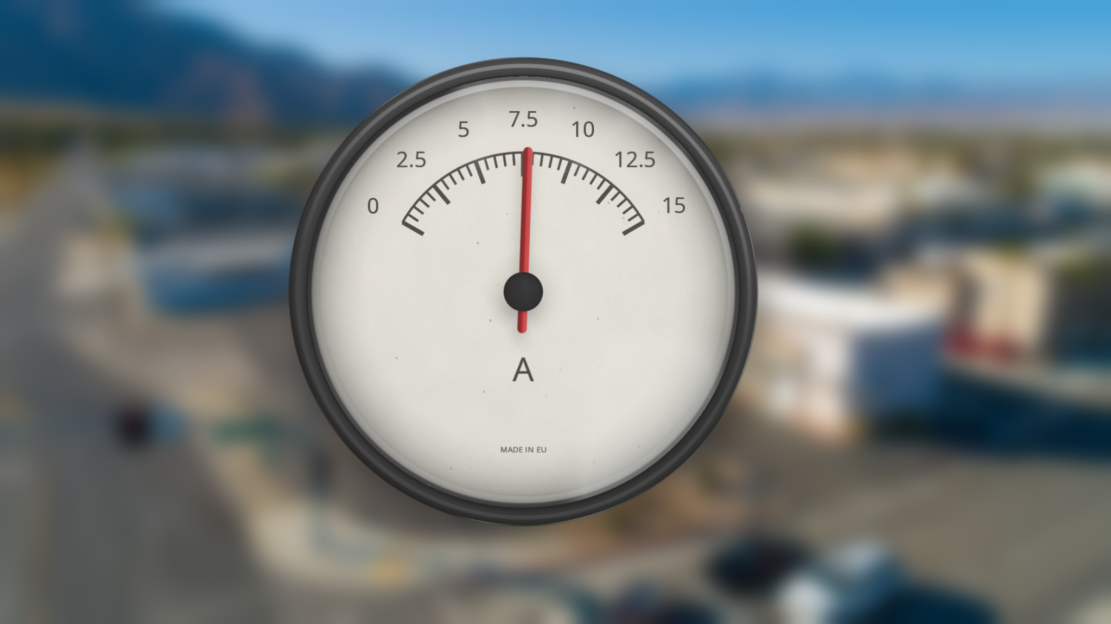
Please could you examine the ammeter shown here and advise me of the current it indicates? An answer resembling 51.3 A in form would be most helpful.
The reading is 7.75 A
